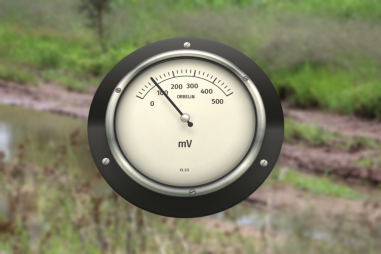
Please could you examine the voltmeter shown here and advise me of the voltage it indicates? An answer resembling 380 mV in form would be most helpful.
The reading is 100 mV
